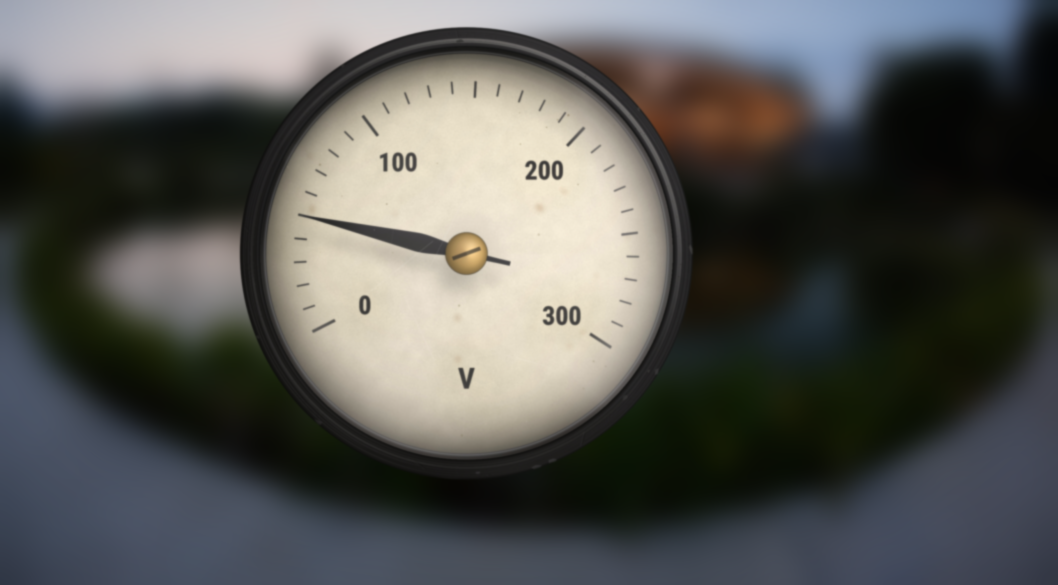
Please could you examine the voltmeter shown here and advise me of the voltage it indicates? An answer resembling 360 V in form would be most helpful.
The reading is 50 V
